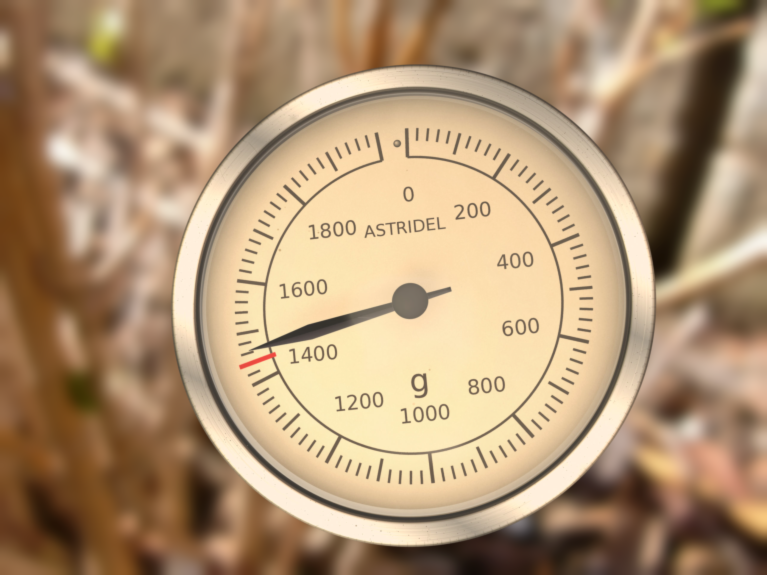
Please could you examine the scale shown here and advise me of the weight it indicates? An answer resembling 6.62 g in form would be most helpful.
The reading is 1460 g
